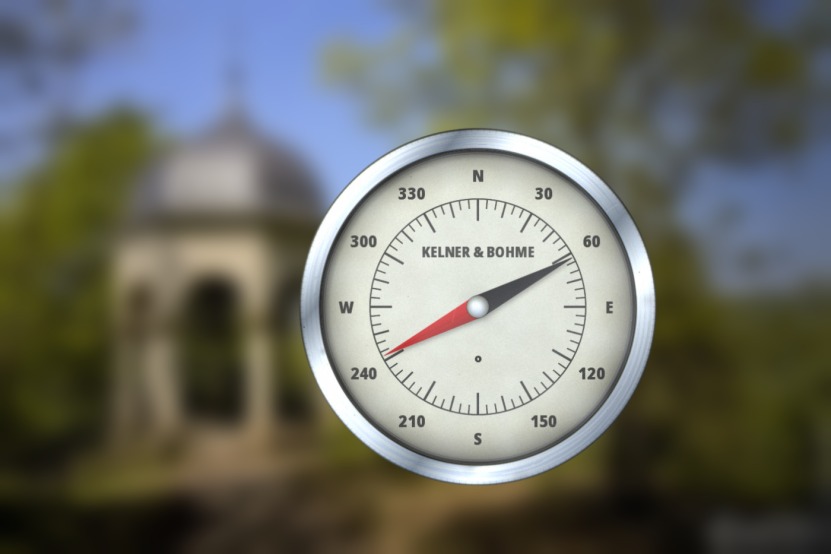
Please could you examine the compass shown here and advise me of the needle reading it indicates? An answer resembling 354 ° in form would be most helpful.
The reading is 242.5 °
